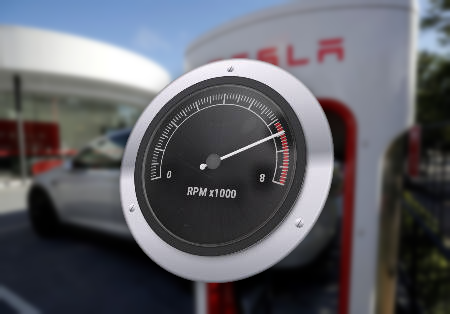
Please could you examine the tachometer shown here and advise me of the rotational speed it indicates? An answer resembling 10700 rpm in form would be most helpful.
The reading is 6500 rpm
